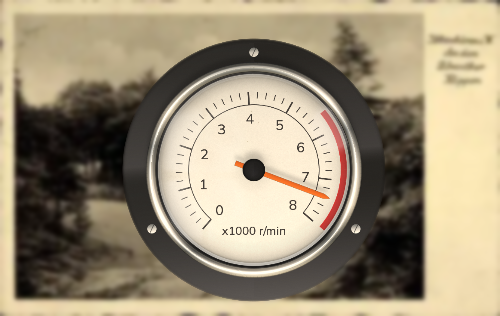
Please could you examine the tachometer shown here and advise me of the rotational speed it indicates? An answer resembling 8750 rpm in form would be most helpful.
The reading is 7400 rpm
